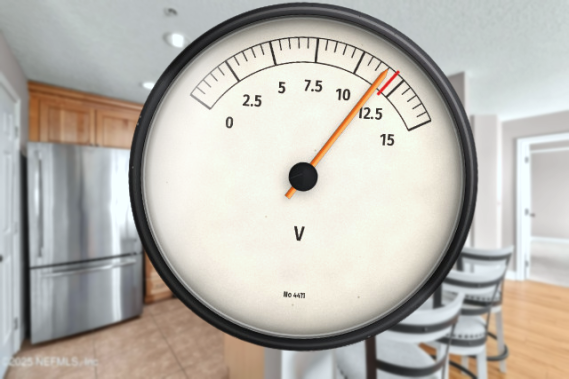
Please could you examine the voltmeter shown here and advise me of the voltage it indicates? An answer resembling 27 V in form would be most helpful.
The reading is 11.5 V
